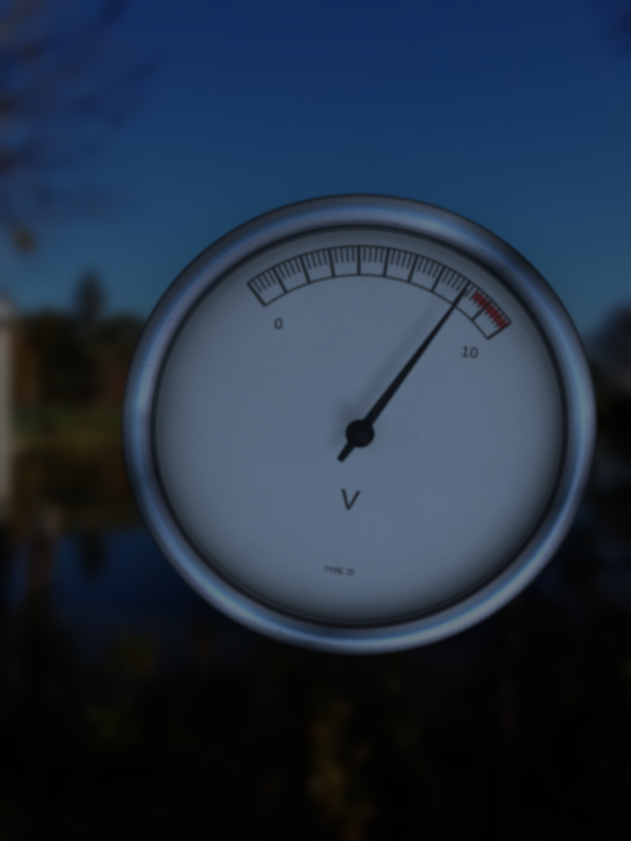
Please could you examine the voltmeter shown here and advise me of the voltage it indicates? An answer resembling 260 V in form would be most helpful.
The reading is 8 V
